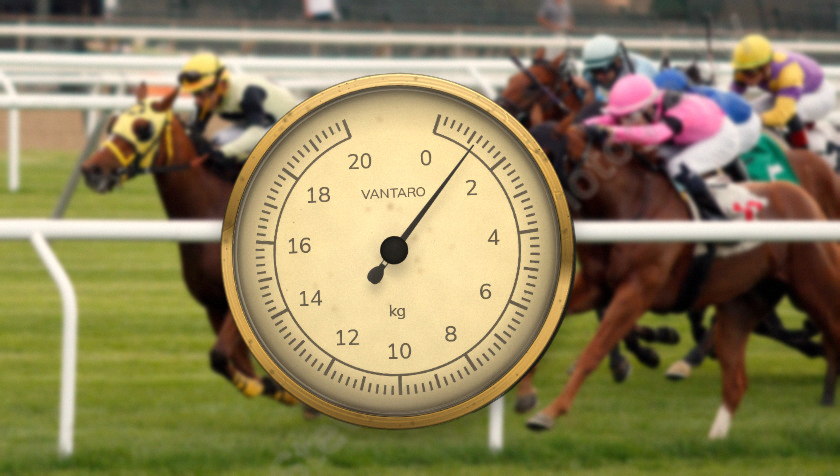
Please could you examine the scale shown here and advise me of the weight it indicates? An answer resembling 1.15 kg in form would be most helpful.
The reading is 1.2 kg
